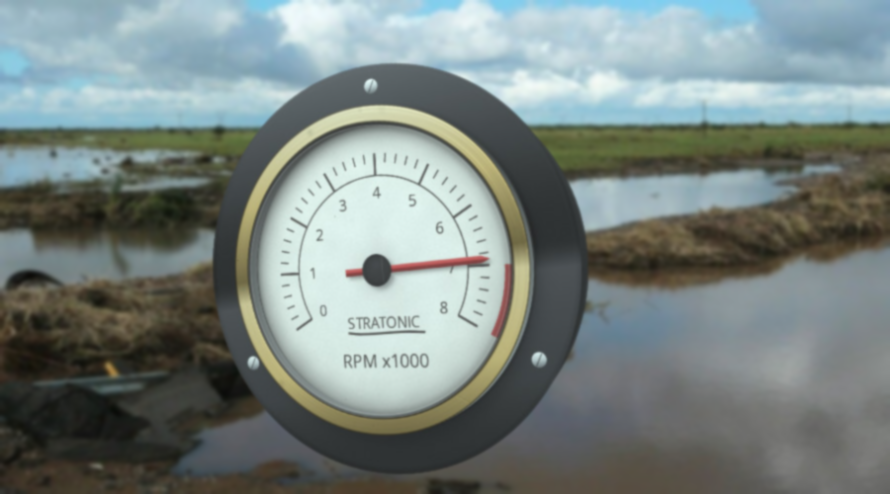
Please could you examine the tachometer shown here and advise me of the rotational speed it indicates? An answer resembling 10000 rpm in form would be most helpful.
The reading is 6900 rpm
